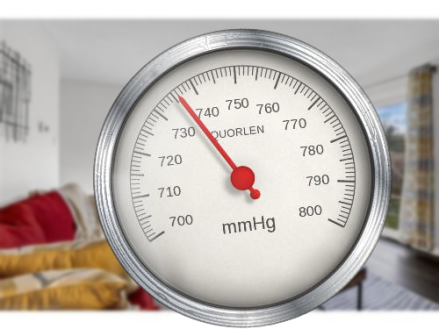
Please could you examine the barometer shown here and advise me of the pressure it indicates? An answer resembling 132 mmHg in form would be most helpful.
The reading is 736 mmHg
